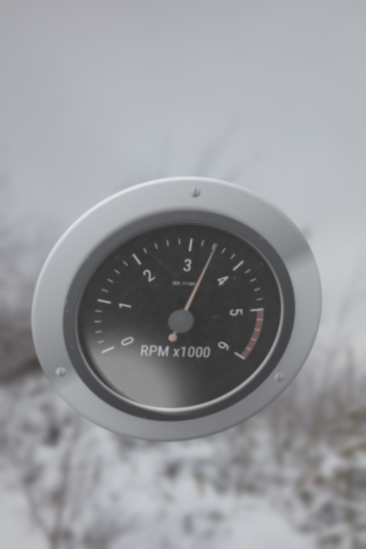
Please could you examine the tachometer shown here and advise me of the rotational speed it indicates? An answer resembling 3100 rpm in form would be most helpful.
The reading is 3400 rpm
